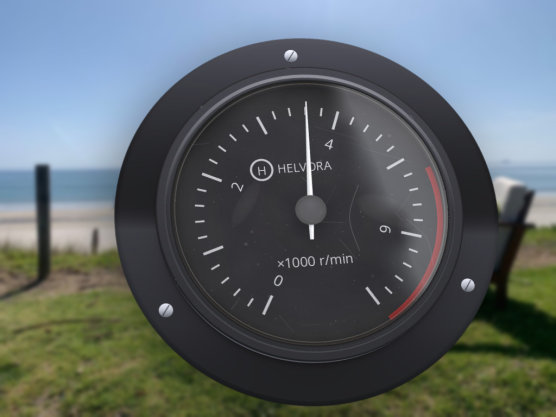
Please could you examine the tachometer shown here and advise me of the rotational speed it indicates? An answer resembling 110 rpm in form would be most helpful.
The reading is 3600 rpm
